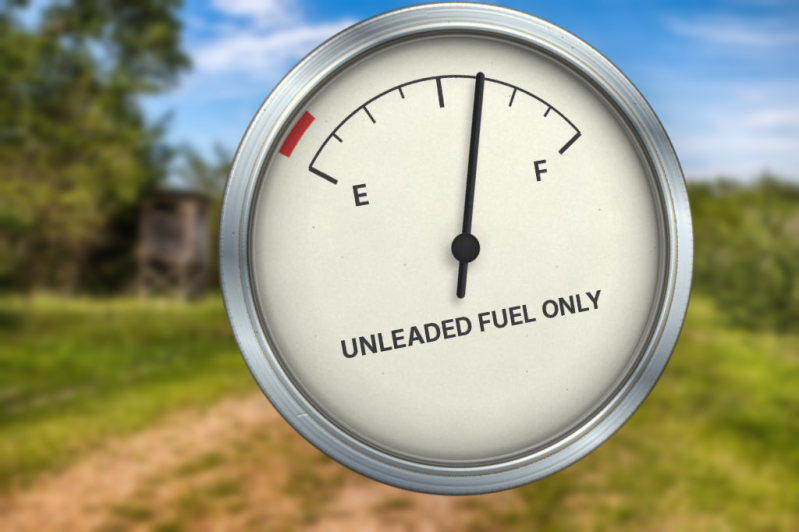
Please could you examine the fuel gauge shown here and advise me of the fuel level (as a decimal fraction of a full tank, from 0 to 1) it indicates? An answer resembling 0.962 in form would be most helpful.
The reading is 0.625
